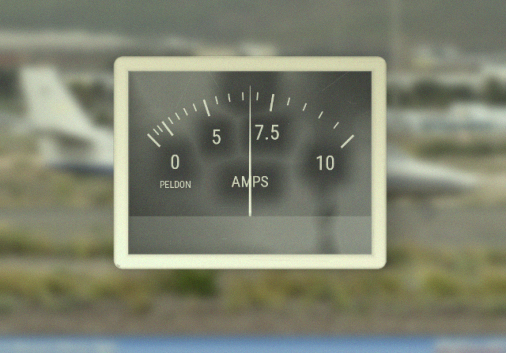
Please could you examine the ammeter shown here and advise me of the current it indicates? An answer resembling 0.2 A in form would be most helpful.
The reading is 6.75 A
